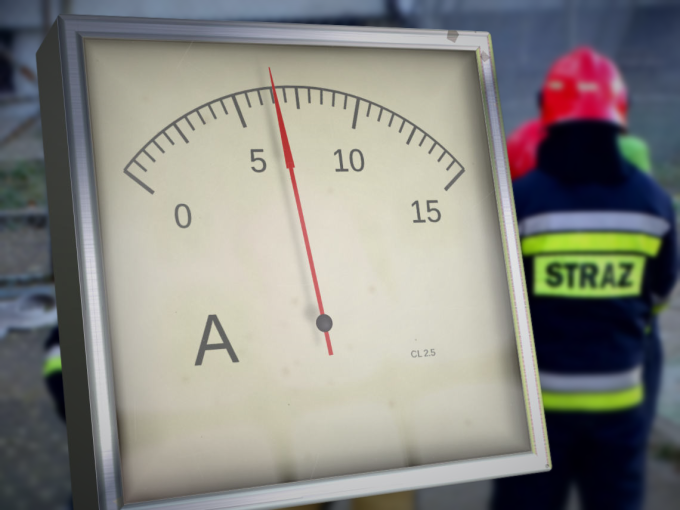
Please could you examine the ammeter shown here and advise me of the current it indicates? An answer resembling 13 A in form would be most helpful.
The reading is 6.5 A
